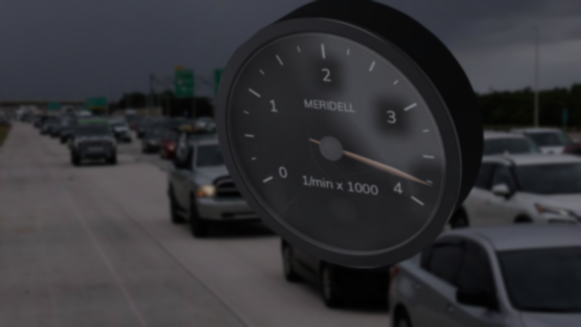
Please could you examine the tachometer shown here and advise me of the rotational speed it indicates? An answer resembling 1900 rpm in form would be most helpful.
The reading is 3750 rpm
